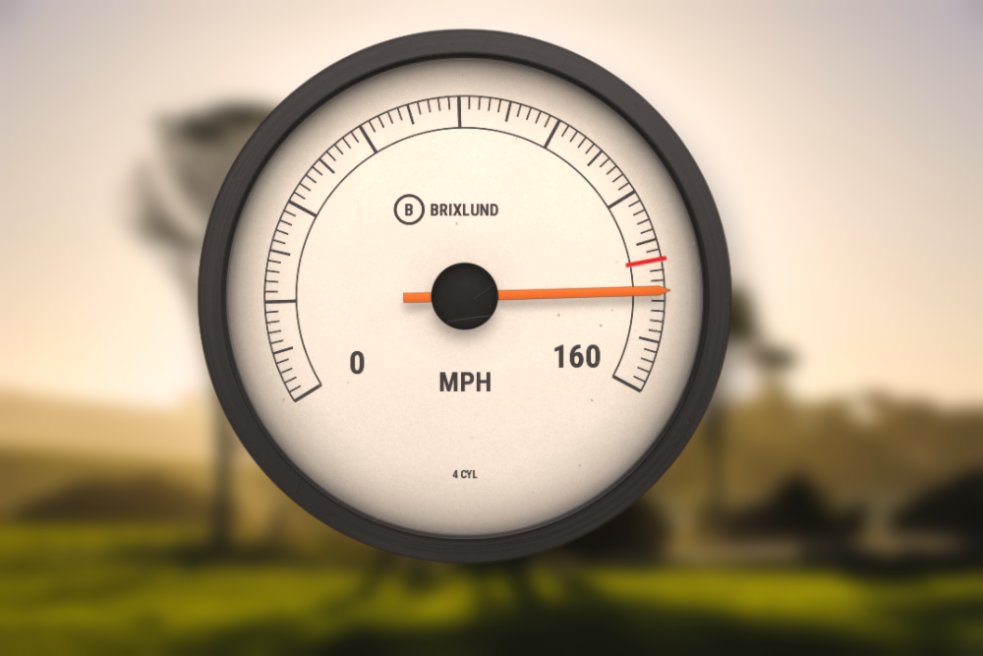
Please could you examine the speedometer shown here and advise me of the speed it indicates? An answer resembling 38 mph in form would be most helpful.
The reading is 140 mph
